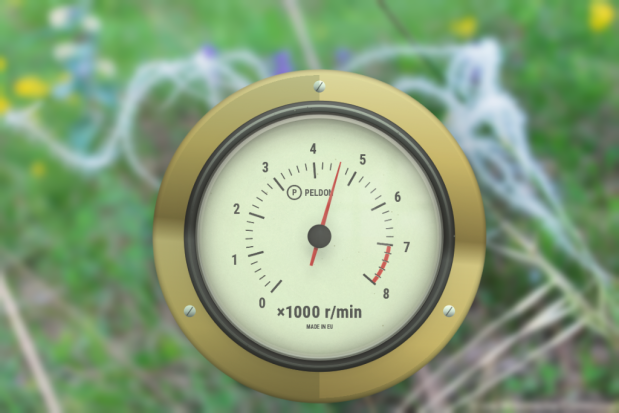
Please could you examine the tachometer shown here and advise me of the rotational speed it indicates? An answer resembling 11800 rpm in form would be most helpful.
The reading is 4600 rpm
